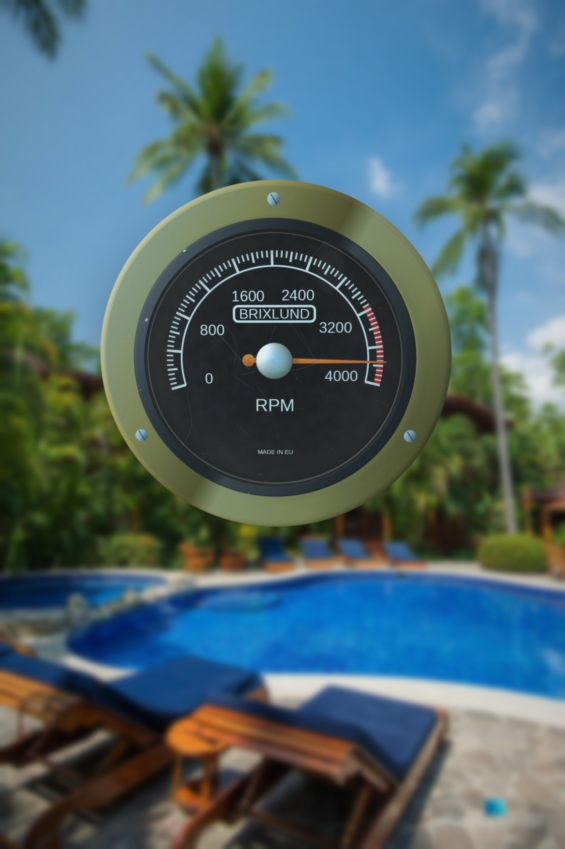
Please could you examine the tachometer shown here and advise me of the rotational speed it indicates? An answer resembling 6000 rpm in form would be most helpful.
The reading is 3750 rpm
